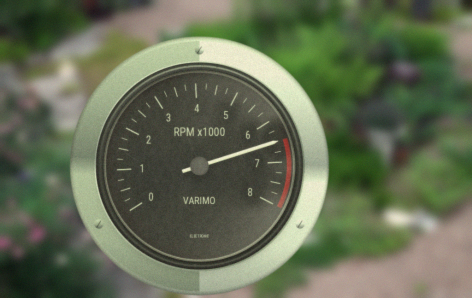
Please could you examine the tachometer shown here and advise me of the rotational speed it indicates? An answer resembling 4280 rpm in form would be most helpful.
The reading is 6500 rpm
